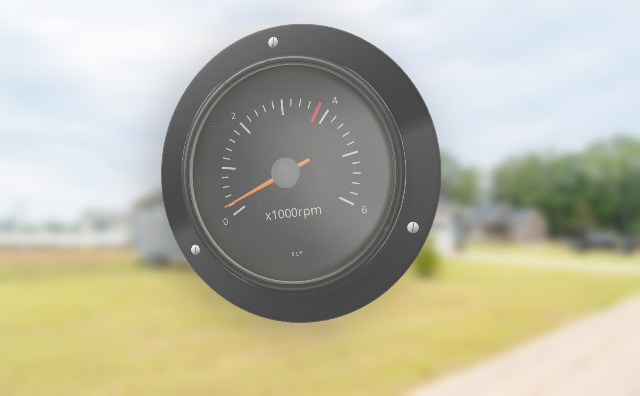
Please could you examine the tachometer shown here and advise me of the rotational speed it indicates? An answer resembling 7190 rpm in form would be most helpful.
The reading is 200 rpm
